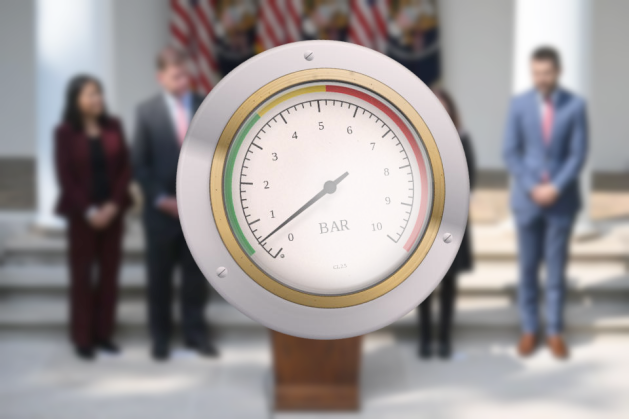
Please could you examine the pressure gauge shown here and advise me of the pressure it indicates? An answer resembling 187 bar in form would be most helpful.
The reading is 0.5 bar
